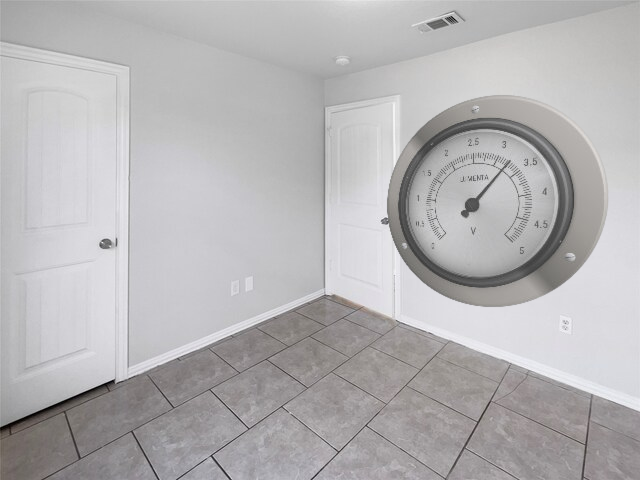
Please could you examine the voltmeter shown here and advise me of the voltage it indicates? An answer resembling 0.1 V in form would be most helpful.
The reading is 3.25 V
